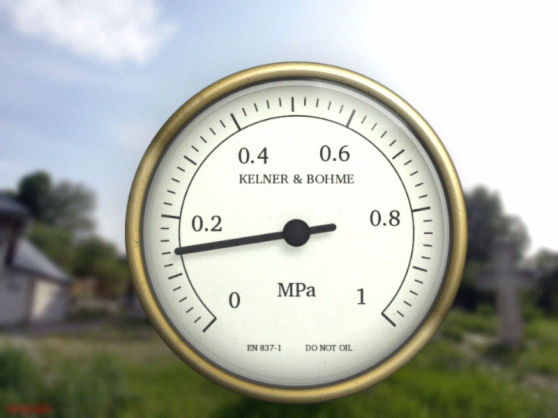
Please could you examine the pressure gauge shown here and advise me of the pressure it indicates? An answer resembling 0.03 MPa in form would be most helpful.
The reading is 0.14 MPa
